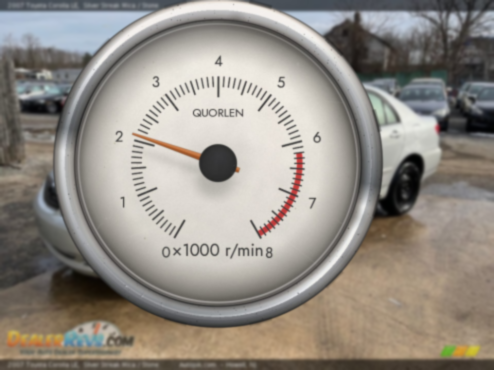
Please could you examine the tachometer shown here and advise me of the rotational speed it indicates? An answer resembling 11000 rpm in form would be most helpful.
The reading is 2100 rpm
